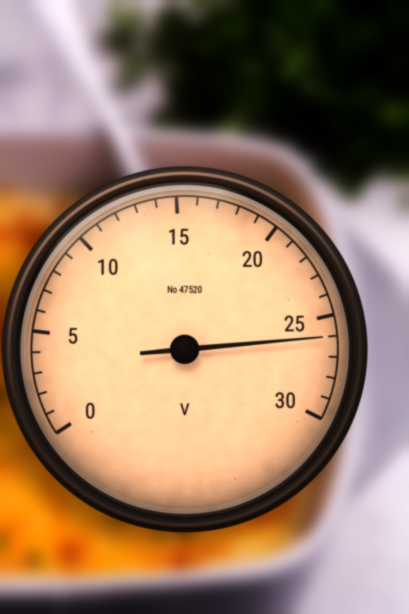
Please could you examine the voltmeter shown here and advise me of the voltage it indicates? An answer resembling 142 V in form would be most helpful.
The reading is 26 V
